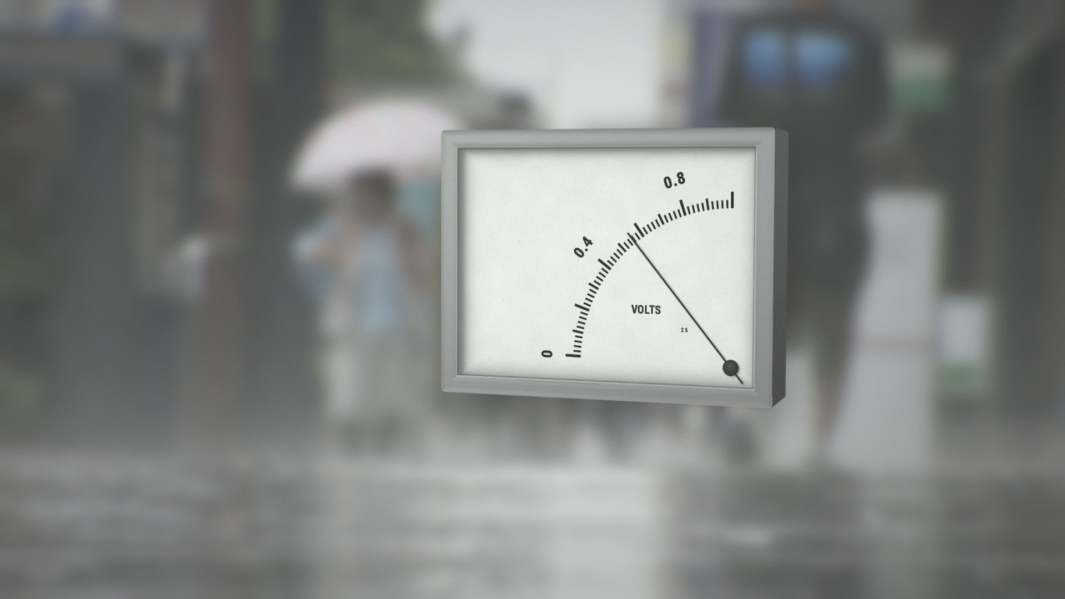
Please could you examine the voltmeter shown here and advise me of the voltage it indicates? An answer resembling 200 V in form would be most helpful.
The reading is 0.56 V
